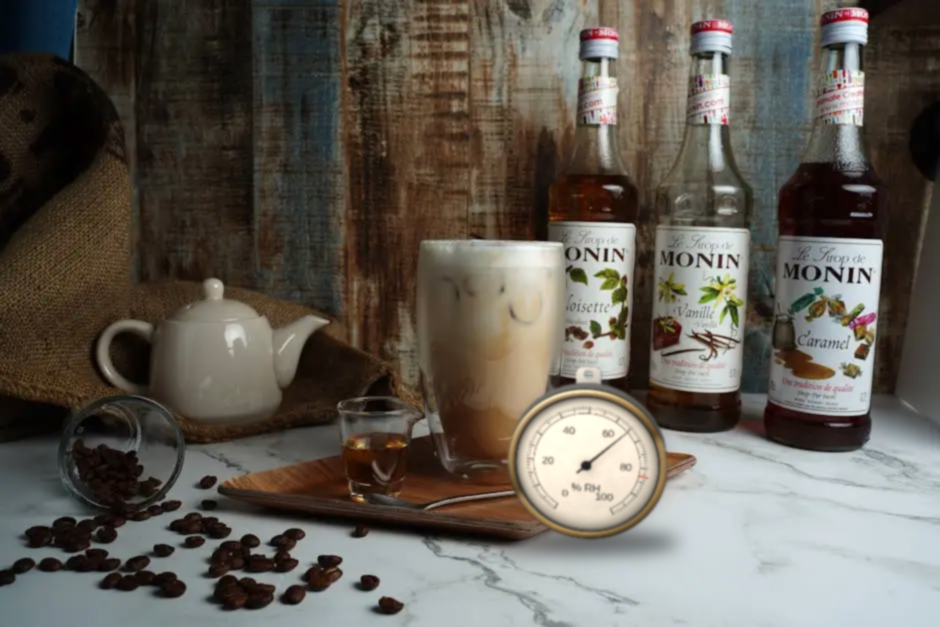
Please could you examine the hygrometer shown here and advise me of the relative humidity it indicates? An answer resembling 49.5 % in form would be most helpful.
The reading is 65 %
